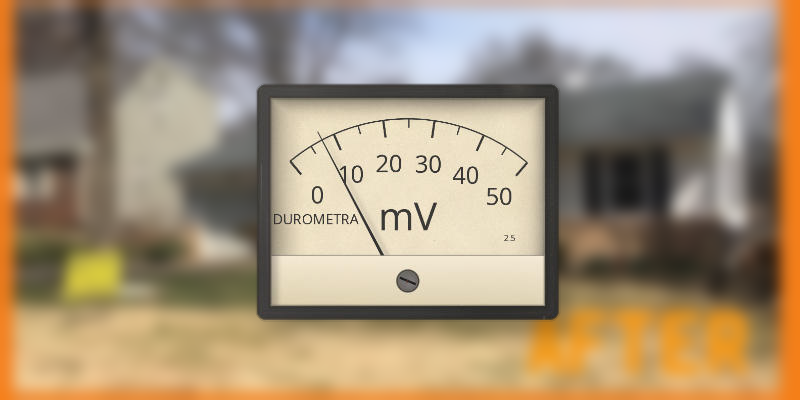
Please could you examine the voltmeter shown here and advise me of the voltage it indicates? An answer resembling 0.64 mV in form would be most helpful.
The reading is 7.5 mV
